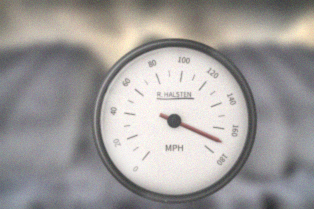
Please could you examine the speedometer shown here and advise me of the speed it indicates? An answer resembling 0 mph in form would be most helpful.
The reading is 170 mph
